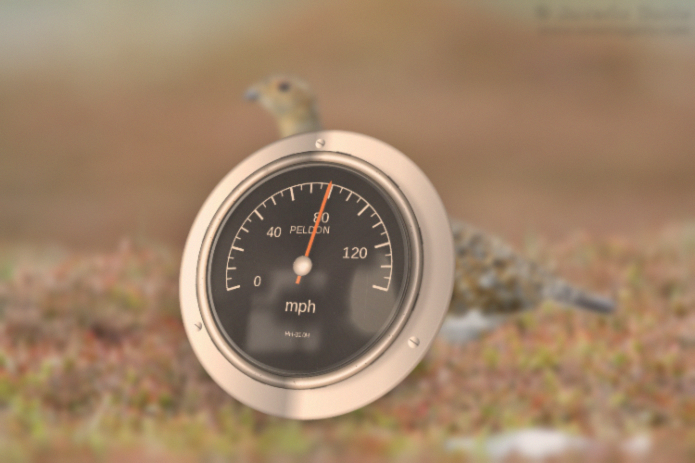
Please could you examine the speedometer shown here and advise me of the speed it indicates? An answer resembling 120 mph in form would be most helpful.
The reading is 80 mph
